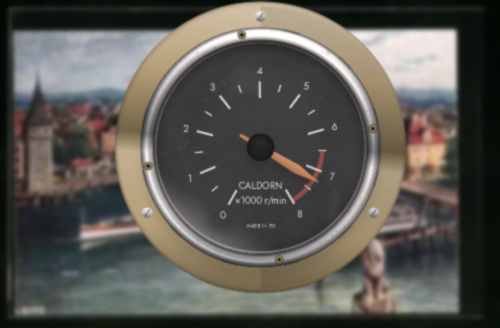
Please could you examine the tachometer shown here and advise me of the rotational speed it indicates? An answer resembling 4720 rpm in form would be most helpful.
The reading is 7250 rpm
